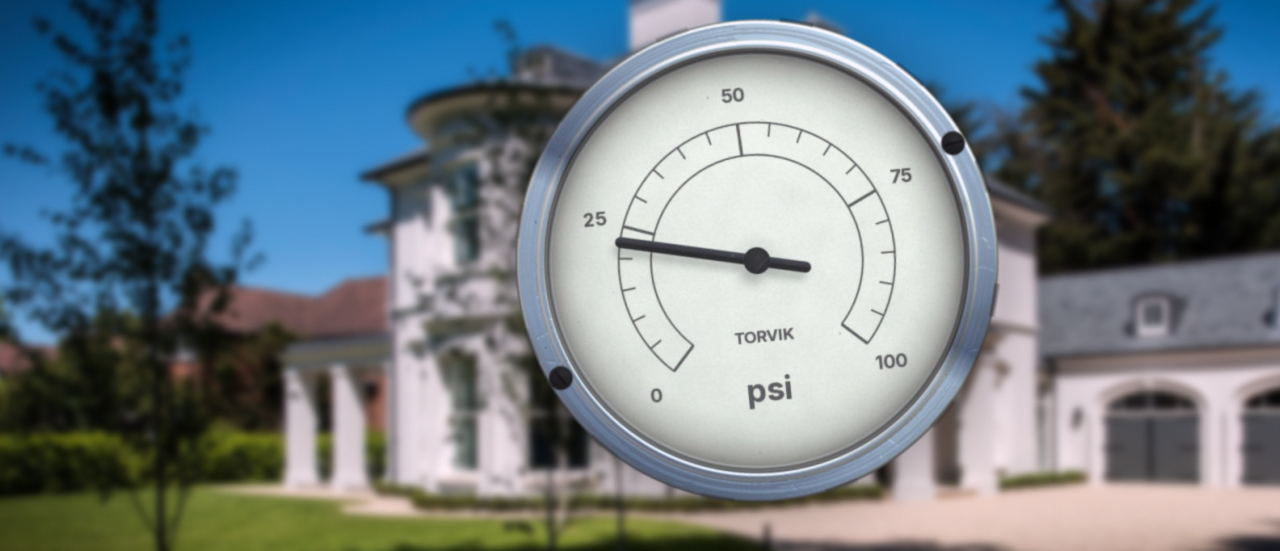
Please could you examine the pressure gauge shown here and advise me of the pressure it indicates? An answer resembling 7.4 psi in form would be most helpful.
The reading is 22.5 psi
